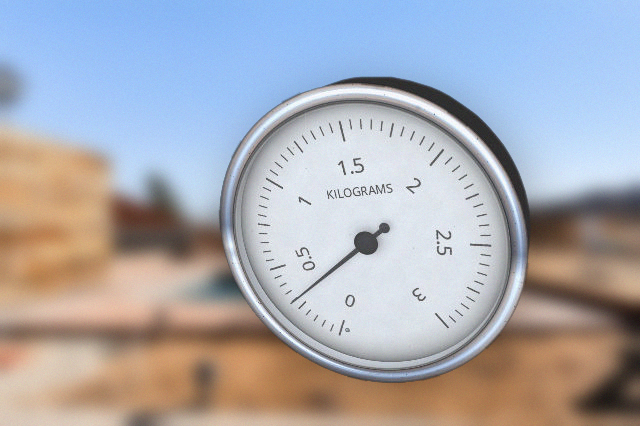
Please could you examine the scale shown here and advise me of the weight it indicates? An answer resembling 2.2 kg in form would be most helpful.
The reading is 0.3 kg
